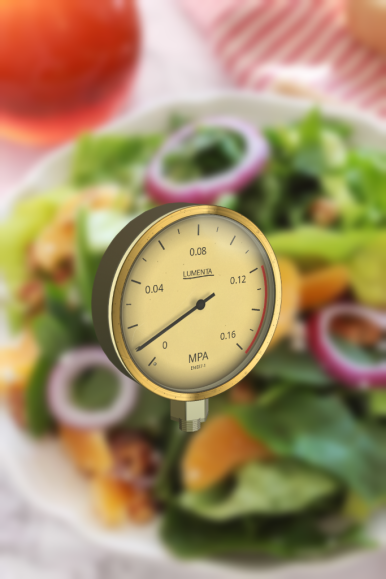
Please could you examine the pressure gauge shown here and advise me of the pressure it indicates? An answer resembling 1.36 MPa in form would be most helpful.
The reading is 0.01 MPa
